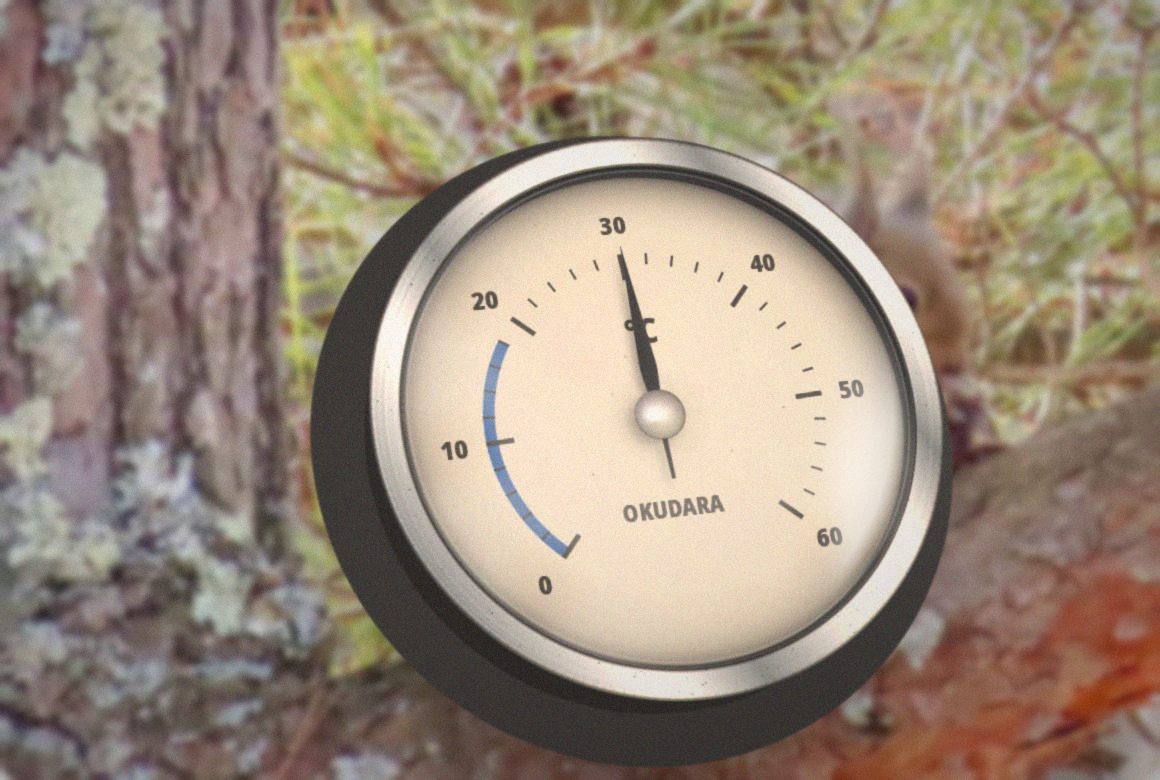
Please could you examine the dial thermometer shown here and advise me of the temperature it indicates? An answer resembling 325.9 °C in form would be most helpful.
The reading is 30 °C
